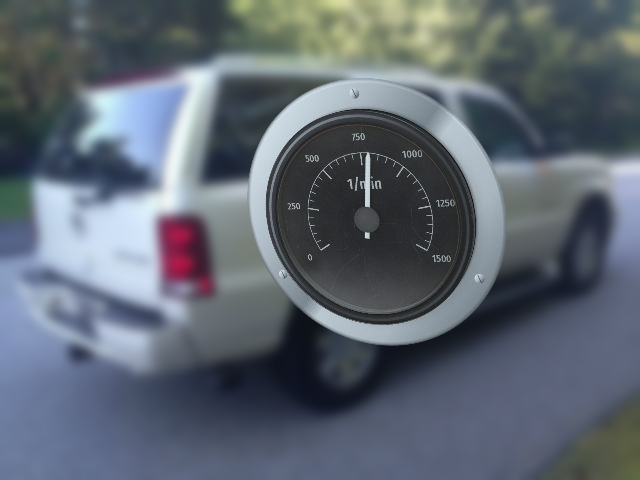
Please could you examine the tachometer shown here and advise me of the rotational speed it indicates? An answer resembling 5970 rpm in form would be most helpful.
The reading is 800 rpm
